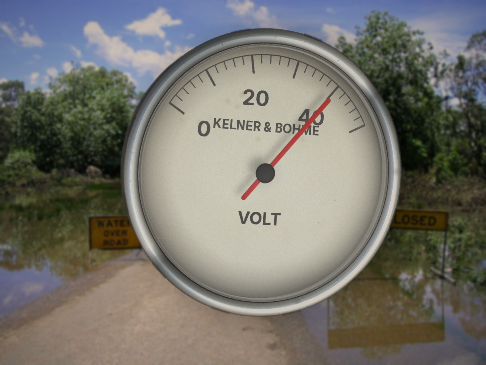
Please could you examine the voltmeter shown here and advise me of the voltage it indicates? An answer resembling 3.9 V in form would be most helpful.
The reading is 40 V
